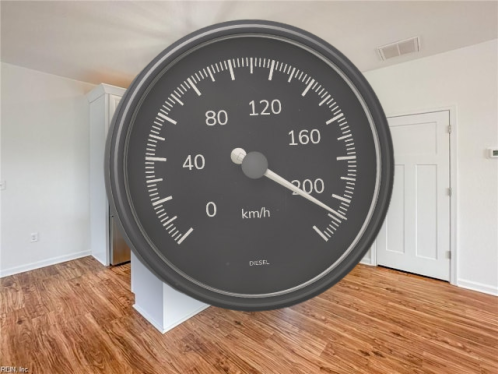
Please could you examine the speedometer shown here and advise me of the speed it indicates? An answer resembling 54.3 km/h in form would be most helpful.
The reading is 208 km/h
